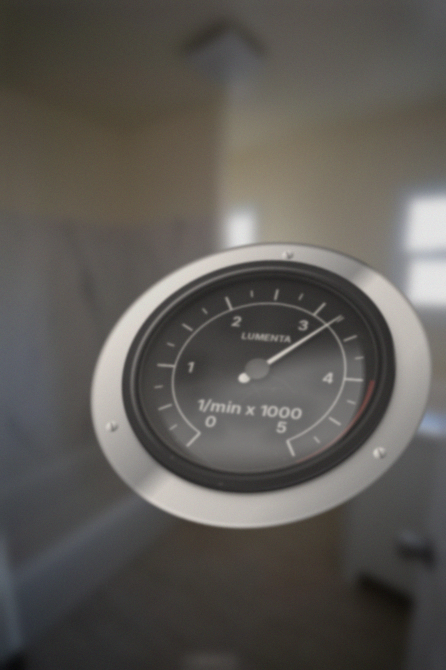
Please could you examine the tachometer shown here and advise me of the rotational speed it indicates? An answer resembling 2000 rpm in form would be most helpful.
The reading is 3250 rpm
